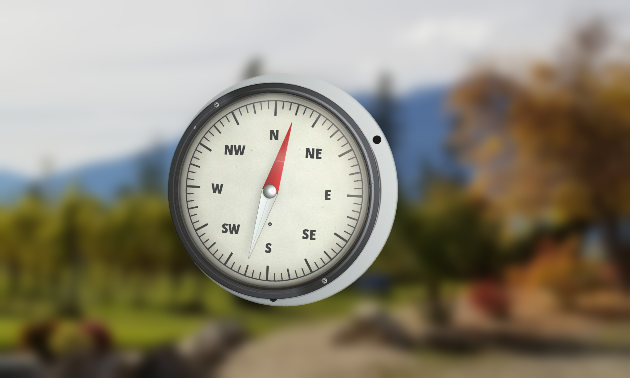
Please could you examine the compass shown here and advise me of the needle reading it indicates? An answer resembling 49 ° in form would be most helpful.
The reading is 15 °
